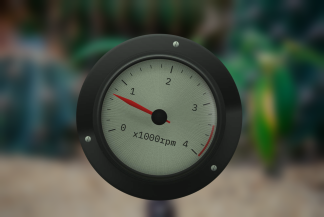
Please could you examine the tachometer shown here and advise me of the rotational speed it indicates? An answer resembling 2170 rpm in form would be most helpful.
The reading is 700 rpm
